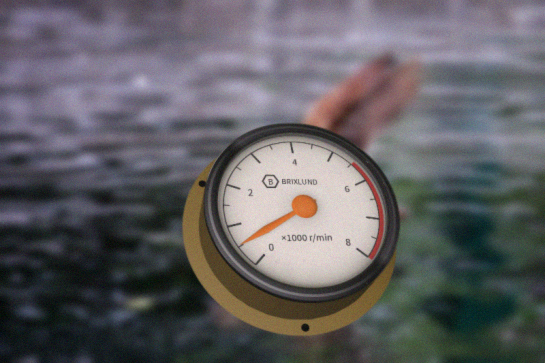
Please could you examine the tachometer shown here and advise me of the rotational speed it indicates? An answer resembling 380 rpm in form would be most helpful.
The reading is 500 rpm
